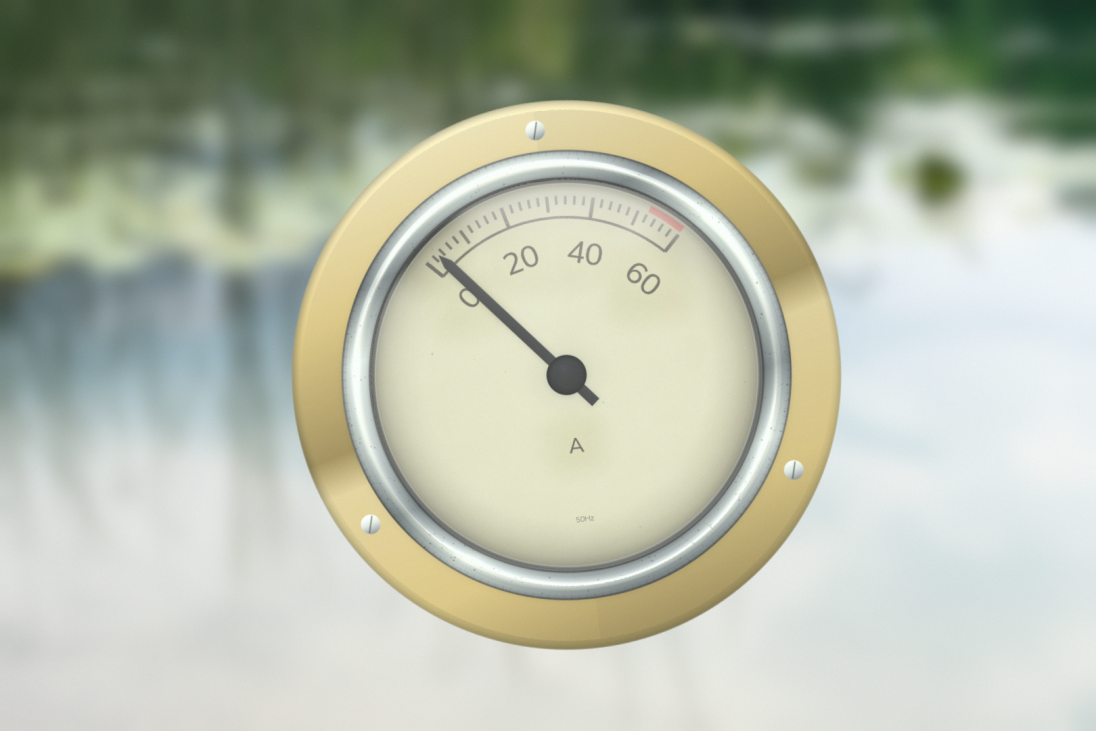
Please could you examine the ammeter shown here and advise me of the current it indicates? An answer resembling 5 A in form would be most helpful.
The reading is 3 A
